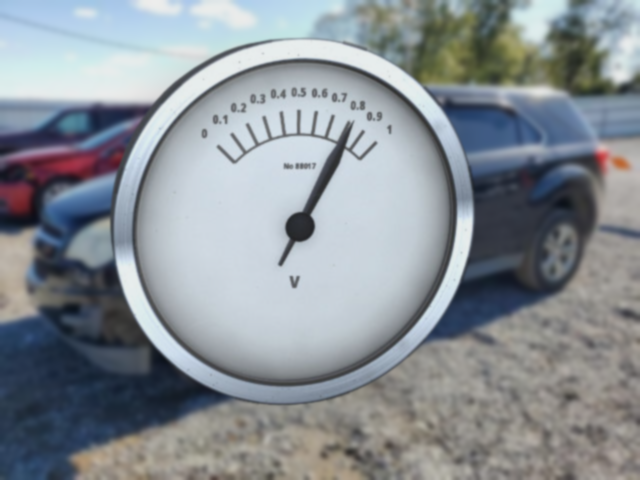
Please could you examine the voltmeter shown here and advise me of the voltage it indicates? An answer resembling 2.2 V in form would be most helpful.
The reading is 0.8 V
